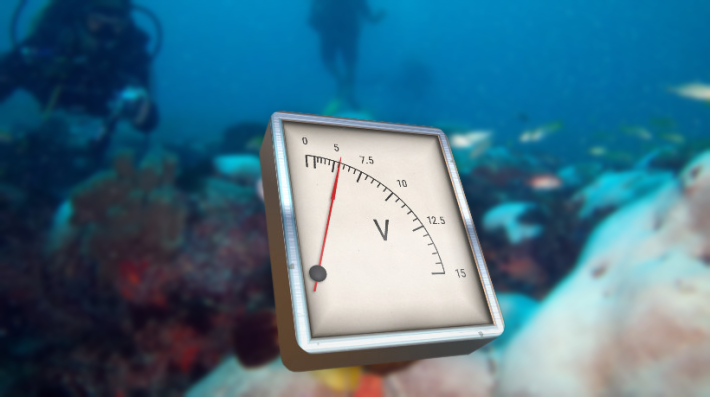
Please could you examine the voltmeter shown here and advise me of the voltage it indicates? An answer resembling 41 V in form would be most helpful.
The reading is 5.5 V
